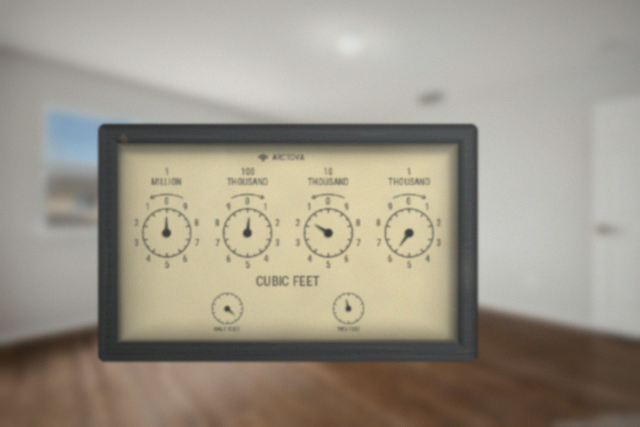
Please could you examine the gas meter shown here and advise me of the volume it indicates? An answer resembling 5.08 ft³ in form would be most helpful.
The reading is 1600 ft³
